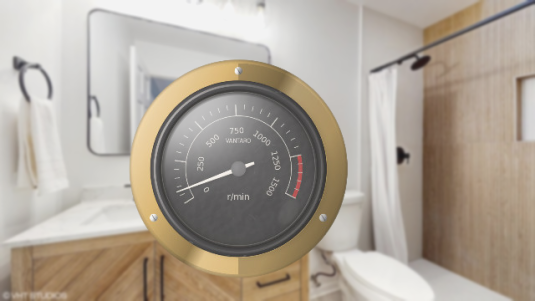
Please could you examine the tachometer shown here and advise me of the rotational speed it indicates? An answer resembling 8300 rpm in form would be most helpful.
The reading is 75 rpm
